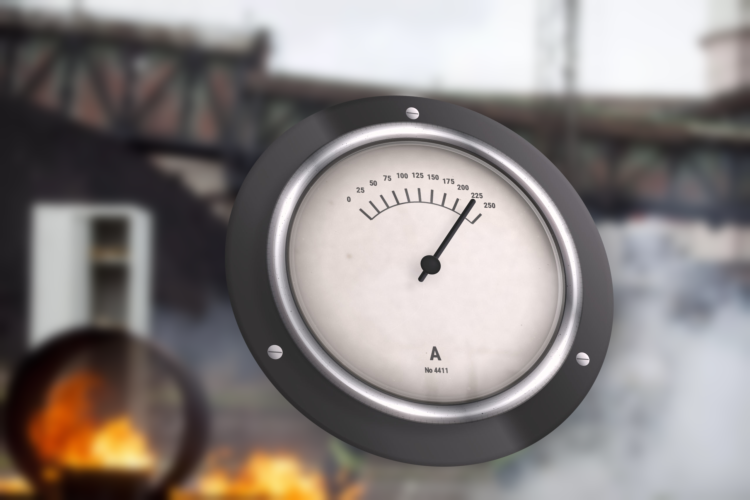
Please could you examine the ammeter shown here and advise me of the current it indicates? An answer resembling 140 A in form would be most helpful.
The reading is 225 A
